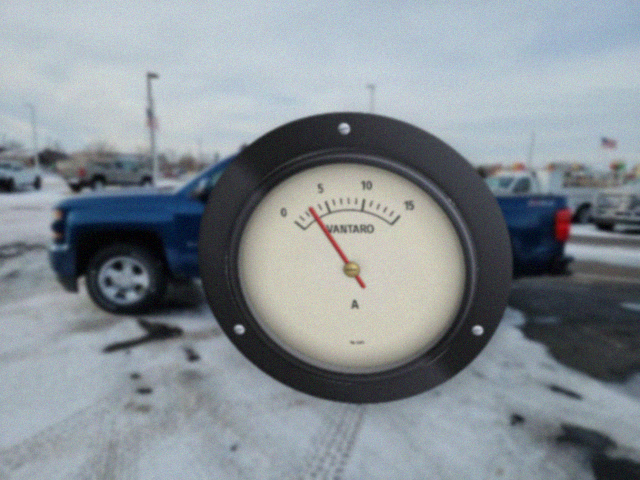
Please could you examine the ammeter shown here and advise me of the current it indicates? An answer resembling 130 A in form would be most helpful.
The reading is 3 A
